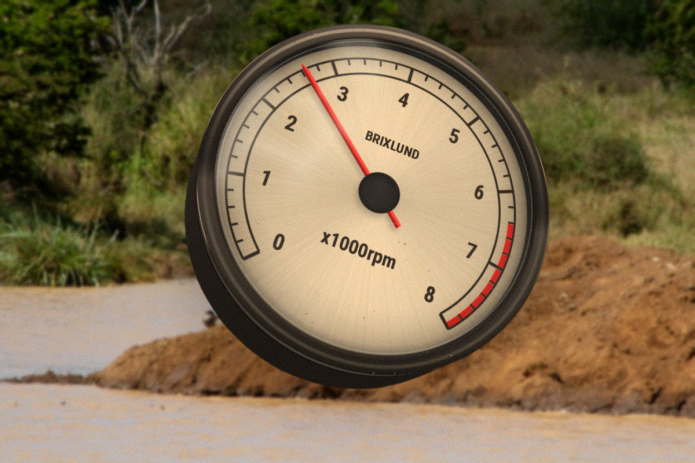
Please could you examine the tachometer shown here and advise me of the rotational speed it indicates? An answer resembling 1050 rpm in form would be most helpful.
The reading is 2600 rpm
